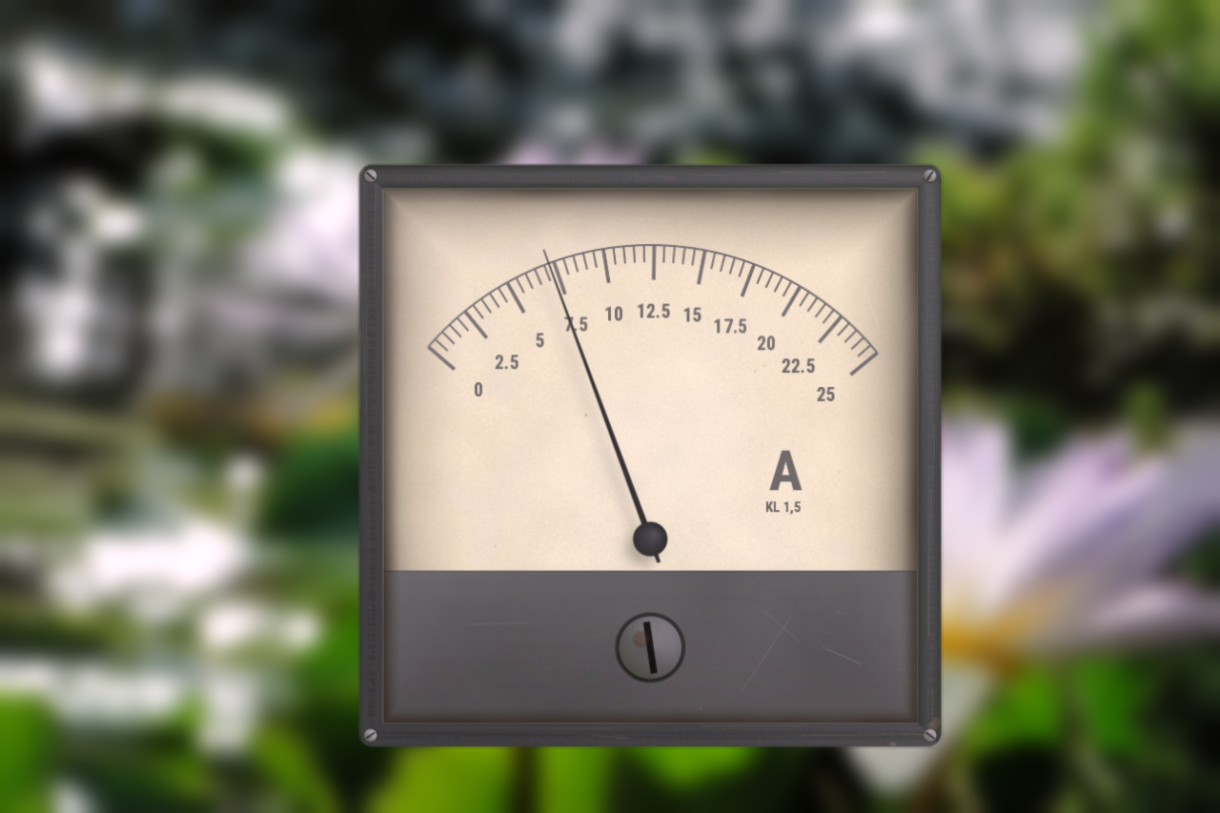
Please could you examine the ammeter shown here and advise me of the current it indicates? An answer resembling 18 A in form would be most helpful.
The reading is 7.25 A
